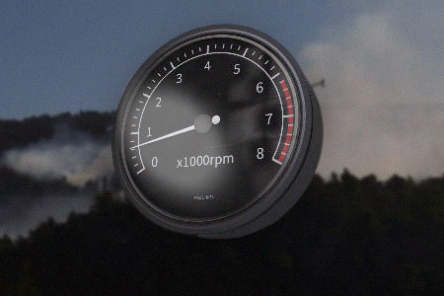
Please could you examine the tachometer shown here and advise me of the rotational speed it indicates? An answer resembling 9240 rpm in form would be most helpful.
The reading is 600 rpm
